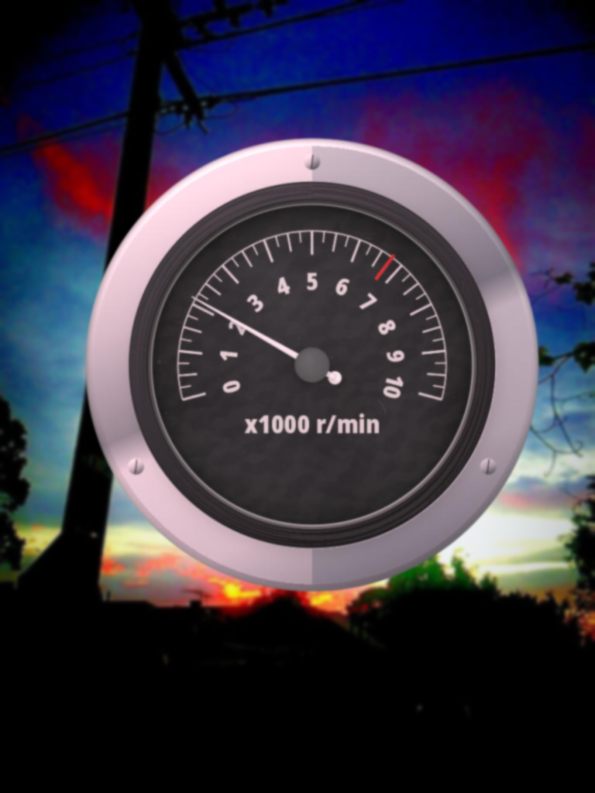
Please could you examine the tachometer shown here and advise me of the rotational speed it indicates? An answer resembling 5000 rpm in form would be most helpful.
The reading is 2125 rpm
